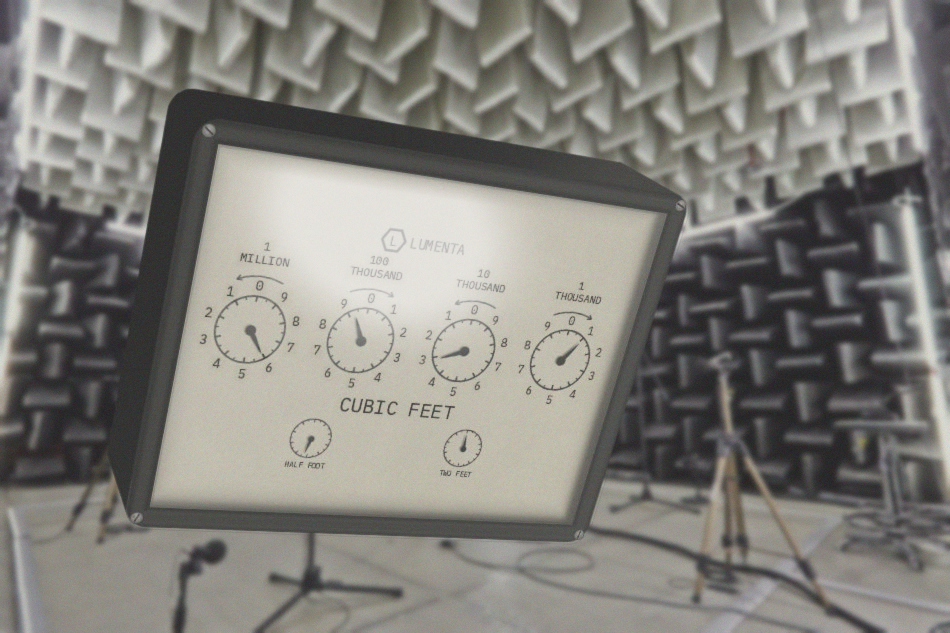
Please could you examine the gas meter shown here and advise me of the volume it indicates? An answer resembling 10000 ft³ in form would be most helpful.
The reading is 593100 ft³
